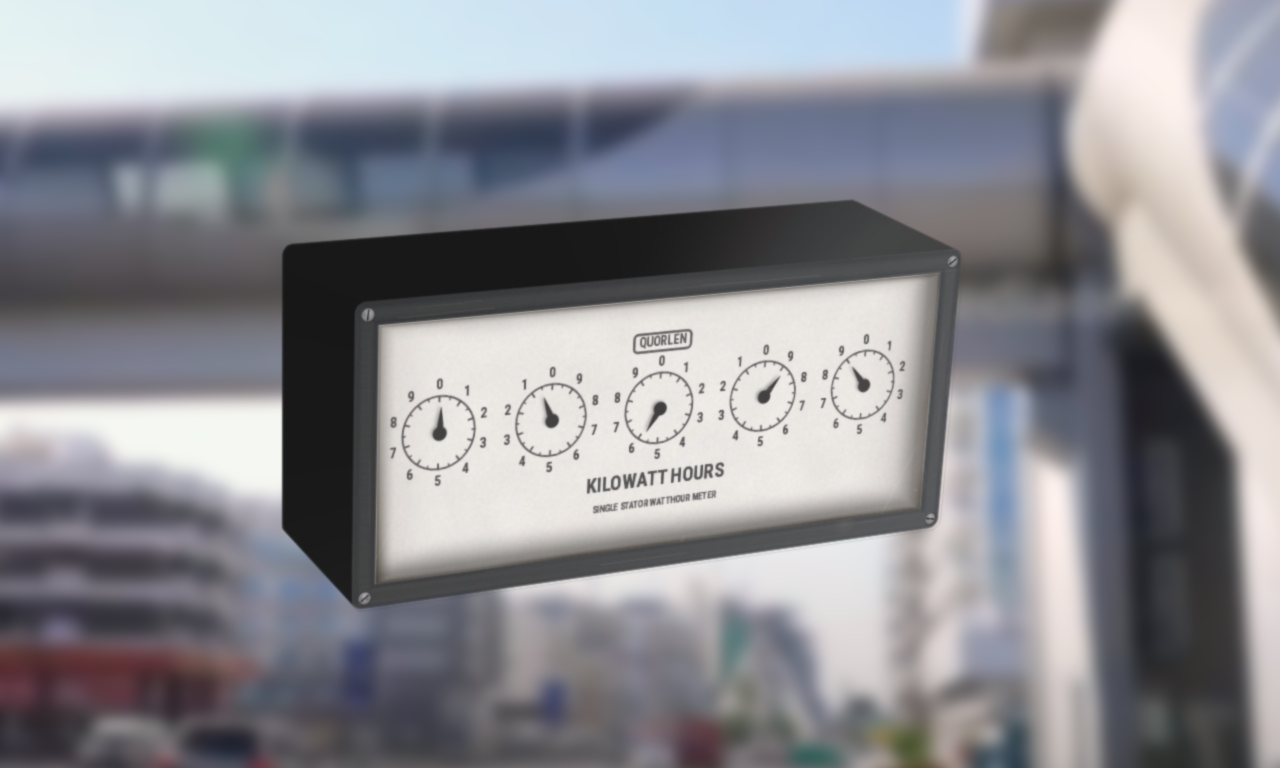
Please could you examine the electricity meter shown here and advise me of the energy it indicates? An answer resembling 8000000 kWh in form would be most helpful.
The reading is 589 kWh
